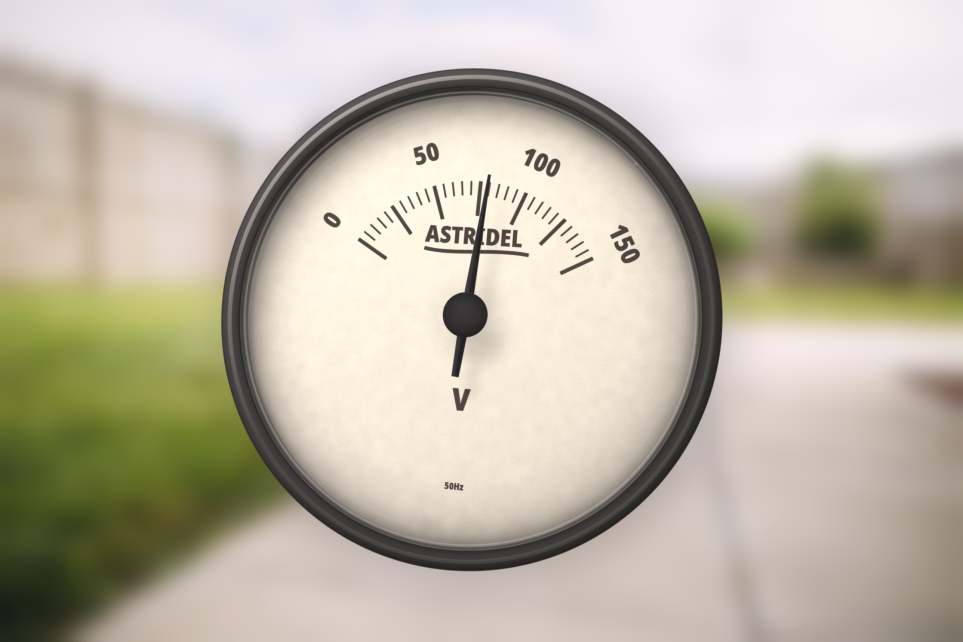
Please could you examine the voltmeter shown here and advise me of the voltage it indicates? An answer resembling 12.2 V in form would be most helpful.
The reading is 80 V
